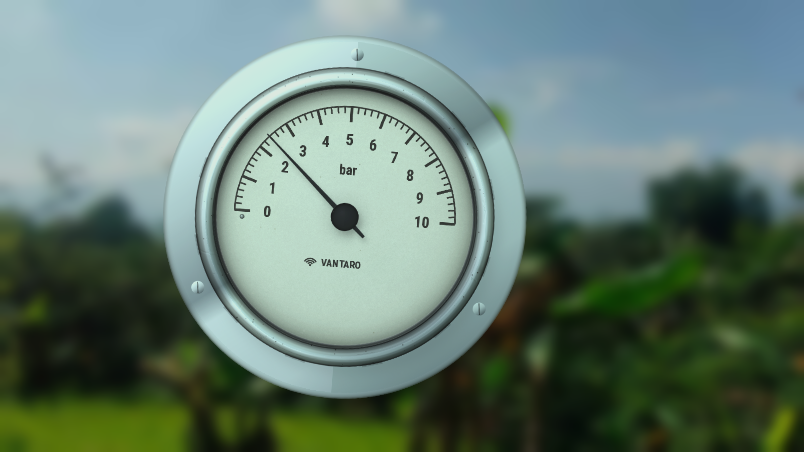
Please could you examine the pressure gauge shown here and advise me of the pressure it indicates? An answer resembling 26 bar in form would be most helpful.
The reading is 2.4 bar
